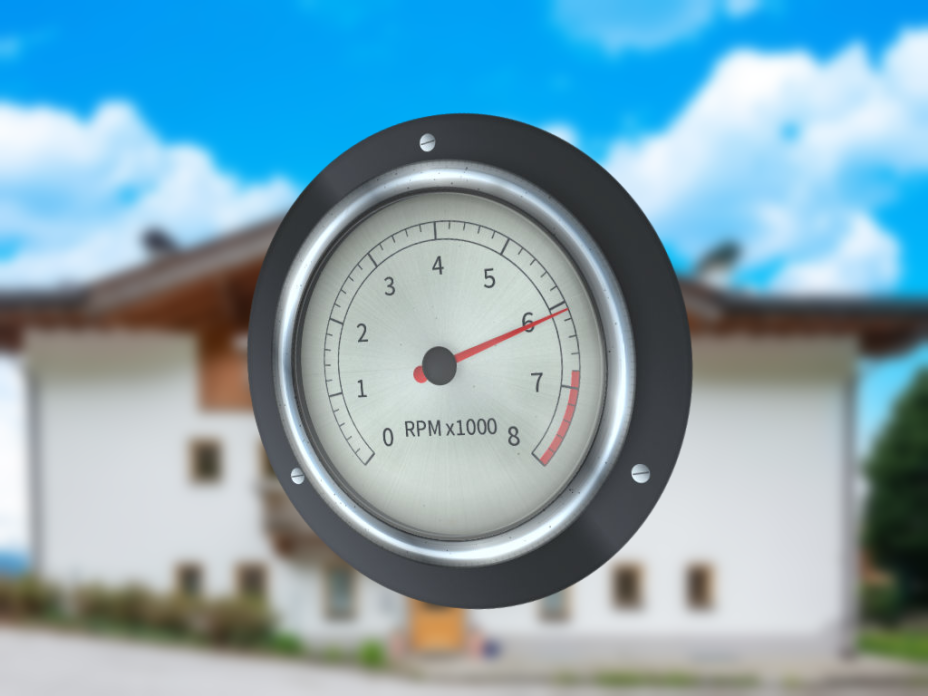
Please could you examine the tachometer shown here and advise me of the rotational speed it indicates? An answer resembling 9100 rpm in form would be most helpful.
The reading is 6100 rpm
